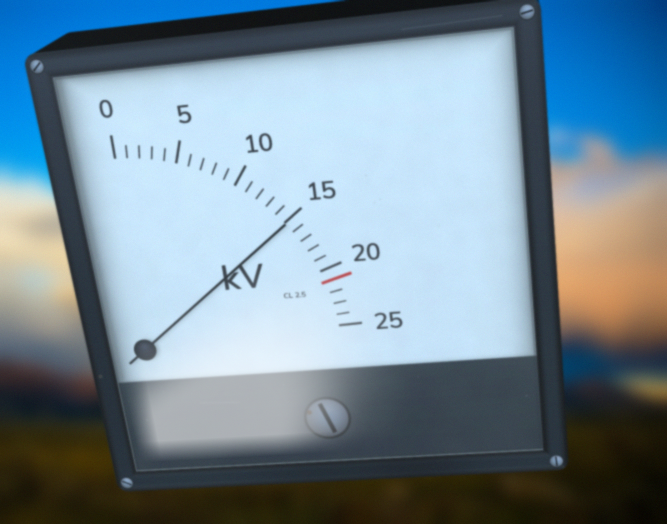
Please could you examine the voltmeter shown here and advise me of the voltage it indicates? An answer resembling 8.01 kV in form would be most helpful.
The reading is 15 kV
